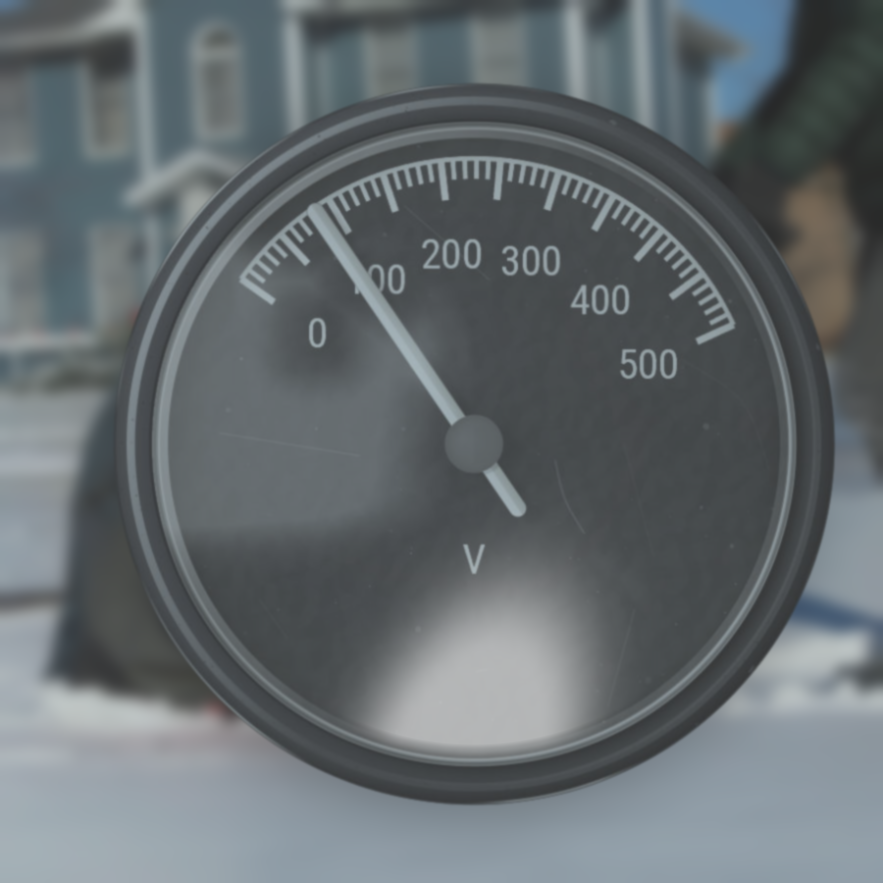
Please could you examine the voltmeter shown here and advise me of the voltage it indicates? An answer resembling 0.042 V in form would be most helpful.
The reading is 85 V
